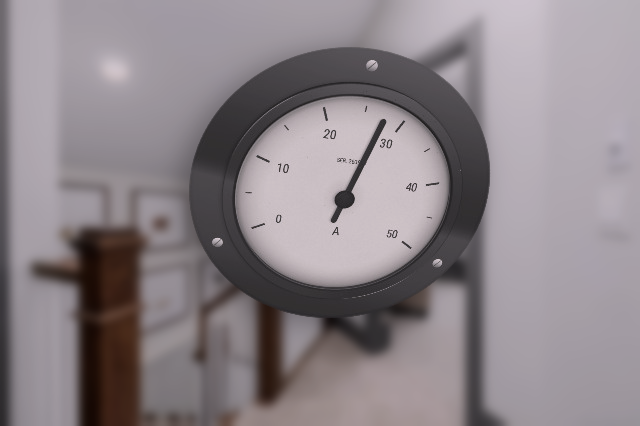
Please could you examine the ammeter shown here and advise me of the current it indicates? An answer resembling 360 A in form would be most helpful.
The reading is 27.5 A
